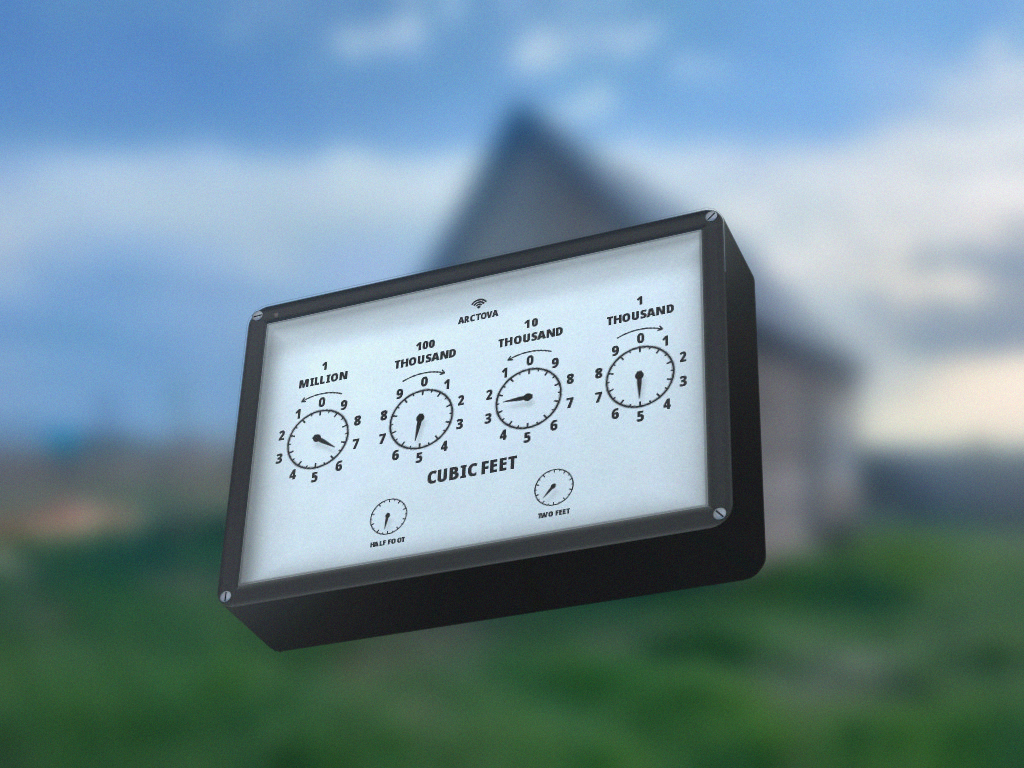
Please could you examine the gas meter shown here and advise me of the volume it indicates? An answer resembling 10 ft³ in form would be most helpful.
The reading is 652500 ft³
